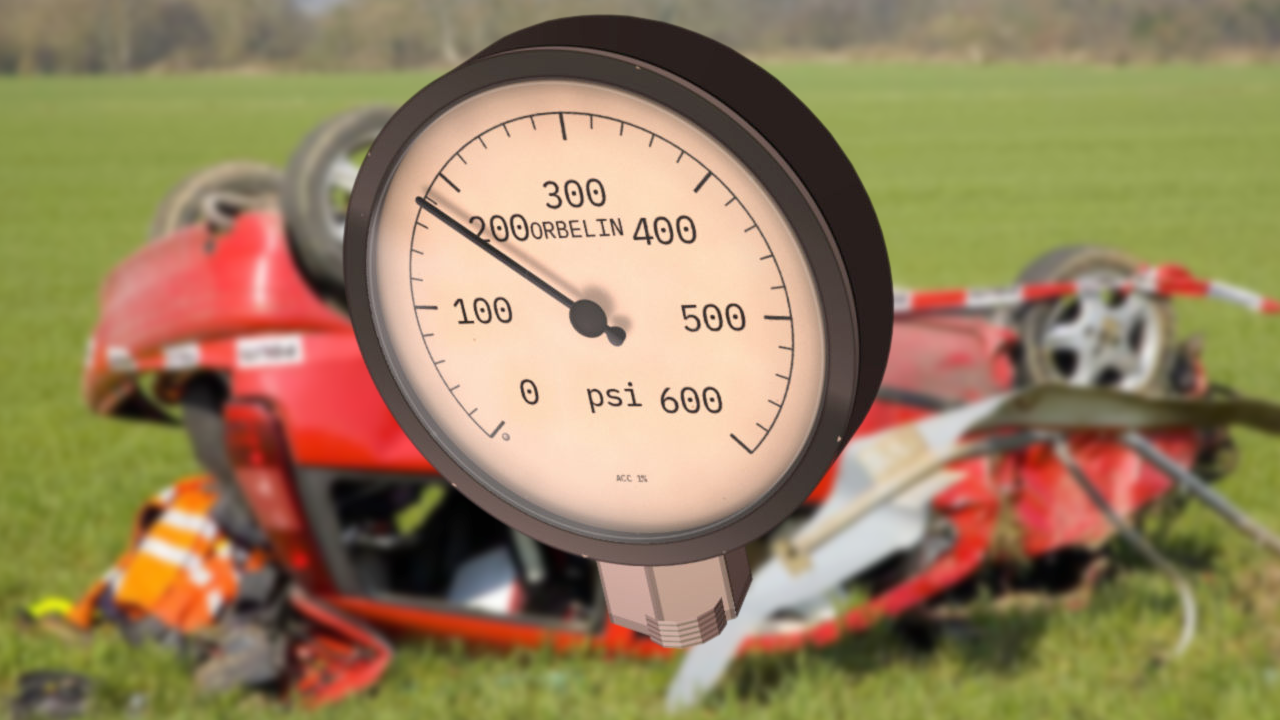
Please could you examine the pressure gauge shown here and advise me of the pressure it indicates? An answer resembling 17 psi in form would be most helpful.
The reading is 180 psi
